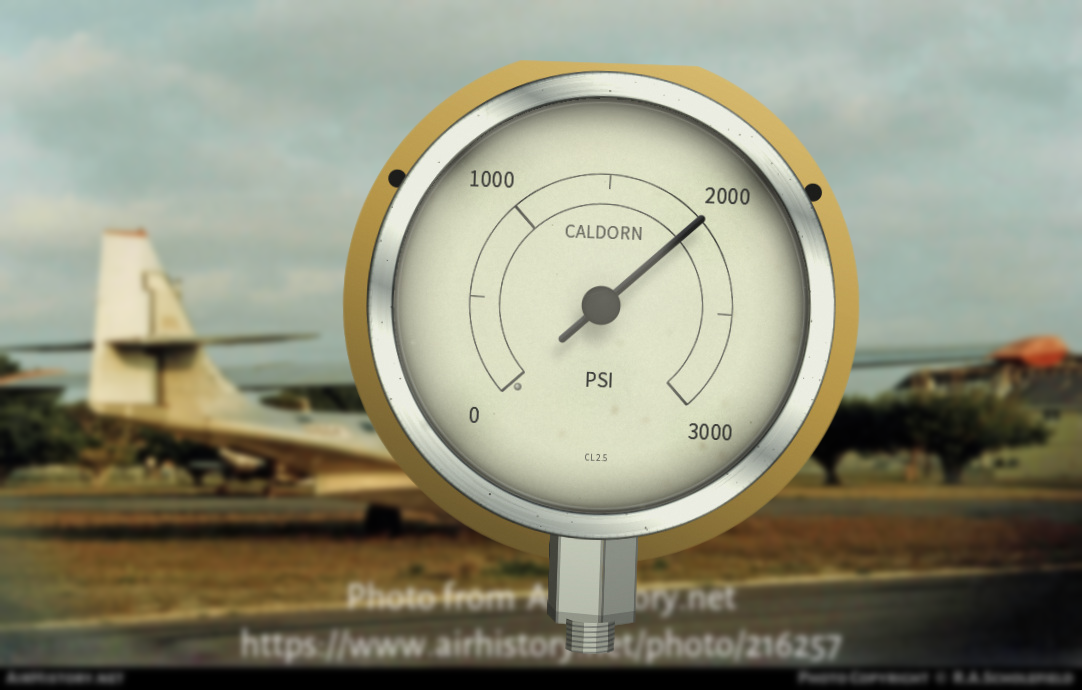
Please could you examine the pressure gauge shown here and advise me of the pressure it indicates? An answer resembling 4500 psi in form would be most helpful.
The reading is 2000 psi
